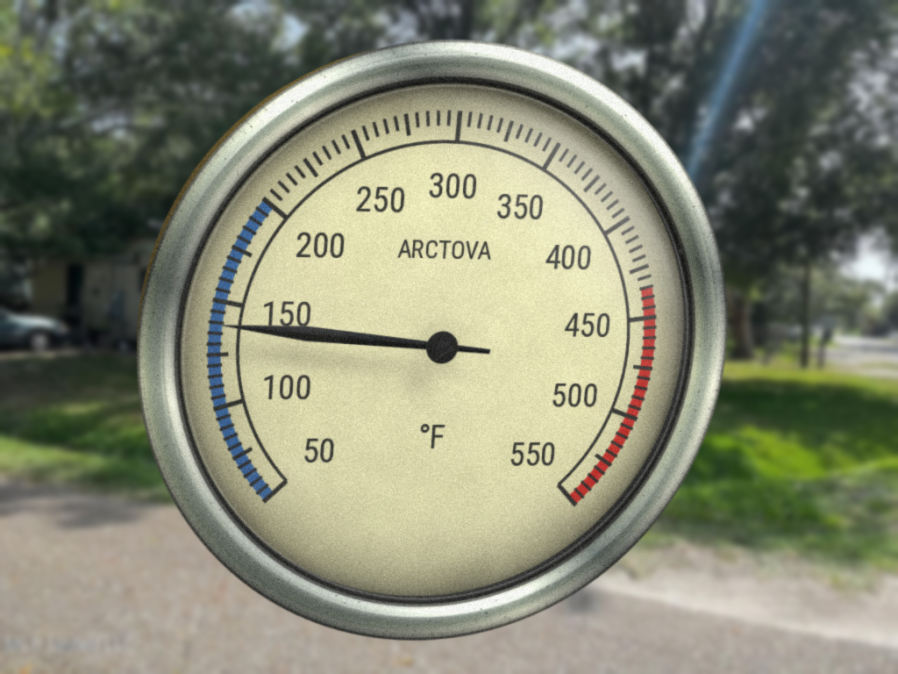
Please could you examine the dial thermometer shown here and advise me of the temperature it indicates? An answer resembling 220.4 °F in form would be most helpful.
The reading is 140 °F
